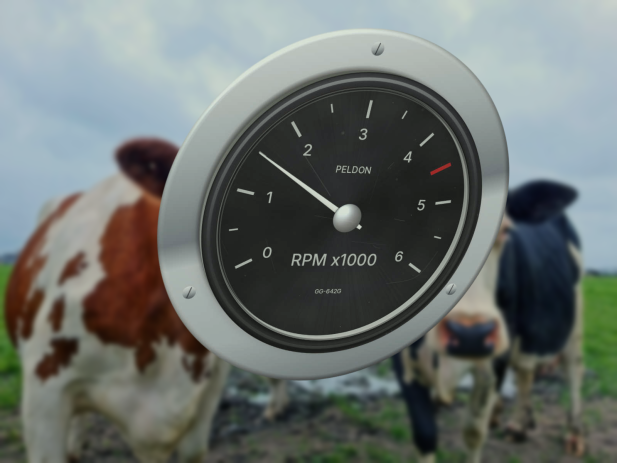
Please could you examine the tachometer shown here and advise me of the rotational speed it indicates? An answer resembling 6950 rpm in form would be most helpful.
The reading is 1500 rpm
